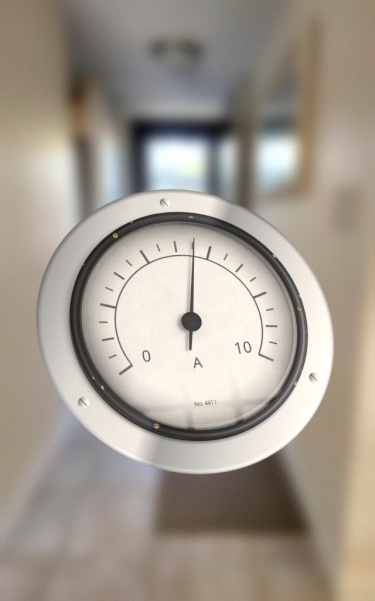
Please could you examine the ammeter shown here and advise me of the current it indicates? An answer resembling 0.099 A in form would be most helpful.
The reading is 5.5 A
